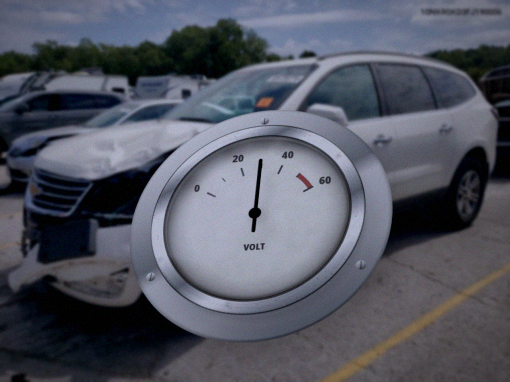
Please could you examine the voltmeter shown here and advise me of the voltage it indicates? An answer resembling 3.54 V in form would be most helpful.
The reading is 30 V
